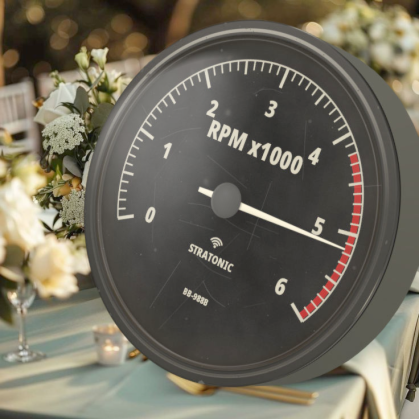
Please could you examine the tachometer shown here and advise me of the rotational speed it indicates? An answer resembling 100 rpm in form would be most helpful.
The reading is 5150 rpm
